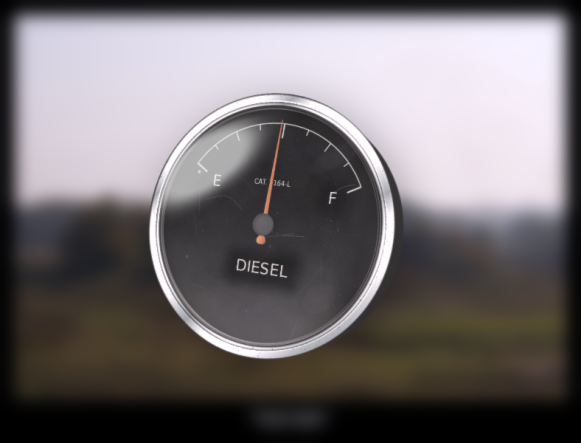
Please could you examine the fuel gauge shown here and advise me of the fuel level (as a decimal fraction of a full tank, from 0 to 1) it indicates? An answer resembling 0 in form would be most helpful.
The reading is 0.5
